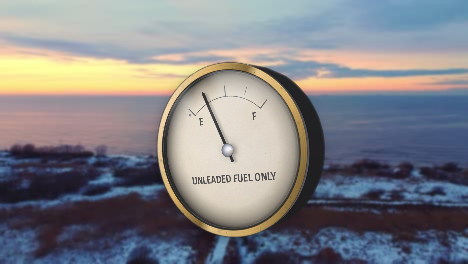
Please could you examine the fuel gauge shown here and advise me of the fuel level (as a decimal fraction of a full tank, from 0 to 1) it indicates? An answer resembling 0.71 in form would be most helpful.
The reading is 0.25
